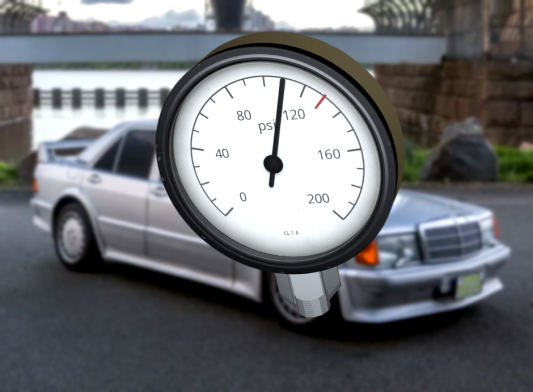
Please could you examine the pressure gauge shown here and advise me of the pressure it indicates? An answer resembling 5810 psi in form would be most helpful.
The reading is 110 psi
